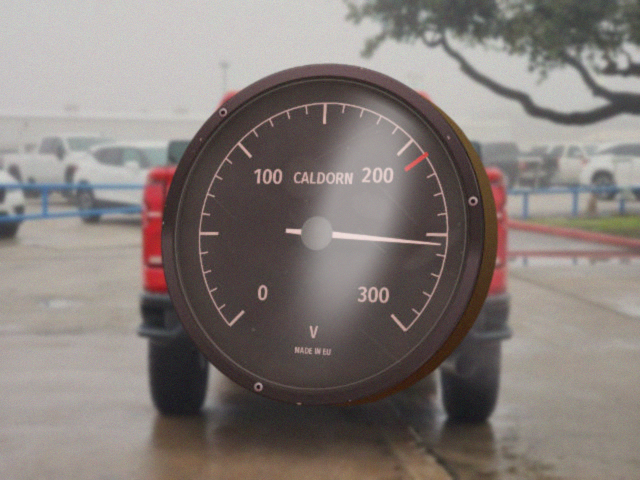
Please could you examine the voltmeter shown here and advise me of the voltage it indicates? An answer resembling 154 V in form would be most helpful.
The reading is 255 V
